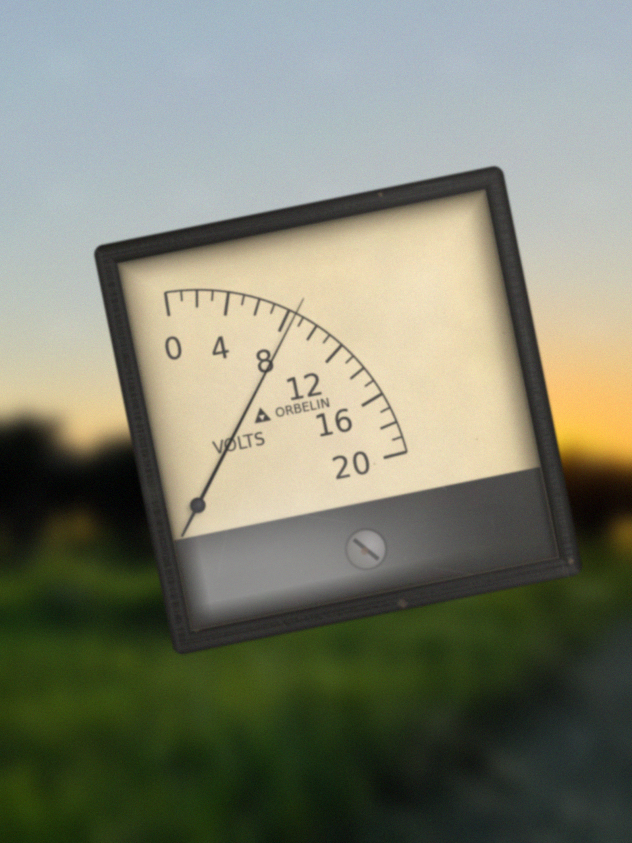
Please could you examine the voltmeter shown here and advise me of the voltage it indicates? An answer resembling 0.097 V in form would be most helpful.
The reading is 8.5 V
